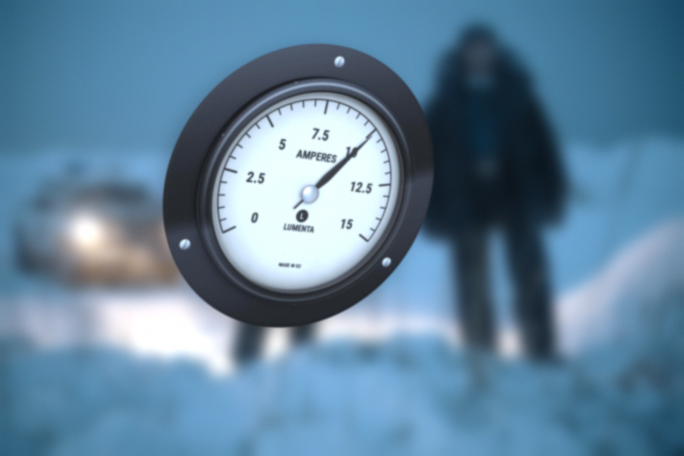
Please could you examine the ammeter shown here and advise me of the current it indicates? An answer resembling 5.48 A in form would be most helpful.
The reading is 10 A
